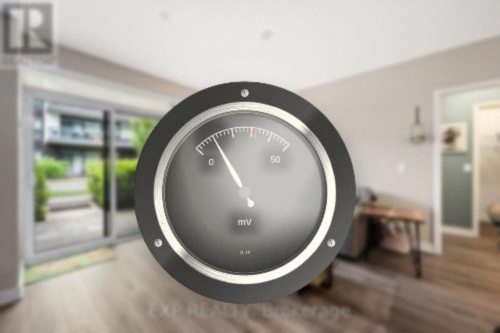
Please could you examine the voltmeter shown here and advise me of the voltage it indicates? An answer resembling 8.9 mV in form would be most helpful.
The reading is 10 mV
